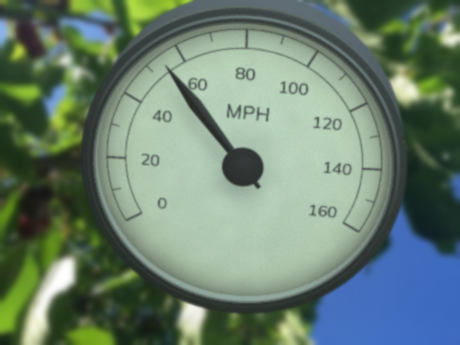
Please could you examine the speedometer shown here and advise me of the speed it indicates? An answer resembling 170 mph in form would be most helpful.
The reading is 55 mph
